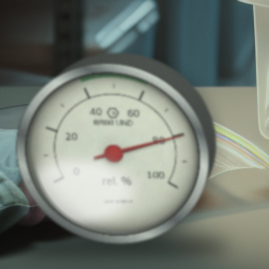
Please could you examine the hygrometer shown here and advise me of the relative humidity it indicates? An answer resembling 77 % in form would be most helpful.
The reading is 80 %
